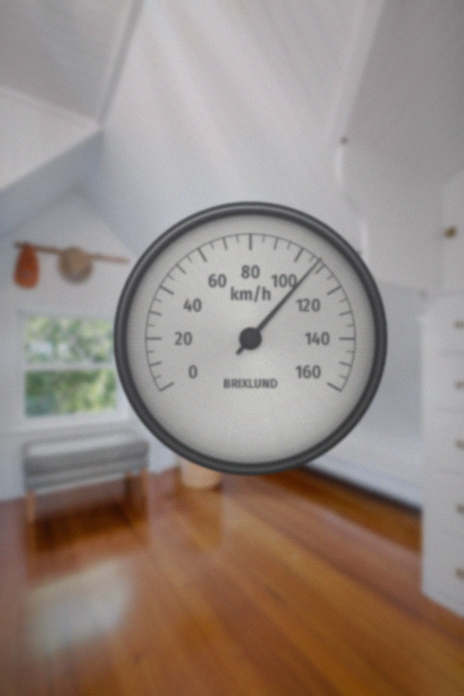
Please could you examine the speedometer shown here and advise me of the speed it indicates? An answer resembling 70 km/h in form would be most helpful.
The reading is 107.5 km/h
